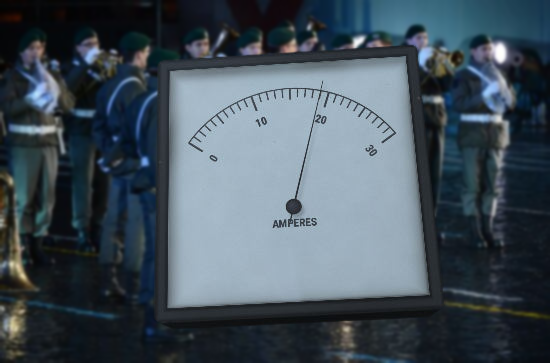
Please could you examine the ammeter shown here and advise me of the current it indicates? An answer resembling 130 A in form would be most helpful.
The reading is 19 A
